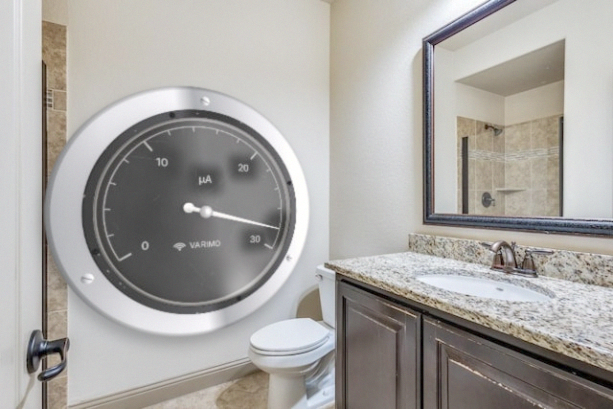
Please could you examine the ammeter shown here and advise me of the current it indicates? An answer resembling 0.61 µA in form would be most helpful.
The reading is 28 µA
